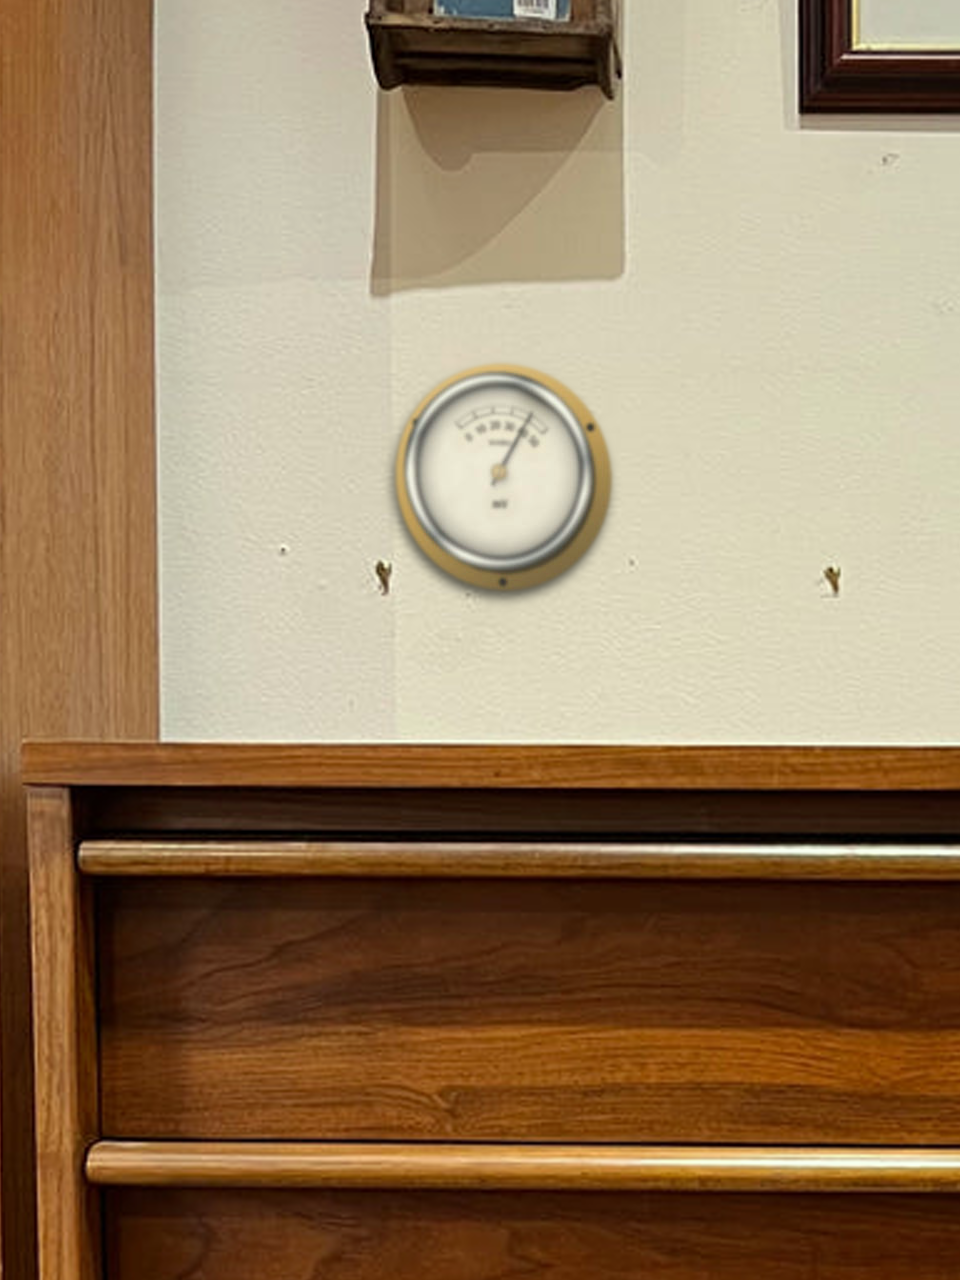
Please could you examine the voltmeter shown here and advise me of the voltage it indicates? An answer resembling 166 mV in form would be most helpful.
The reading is 40 mV
